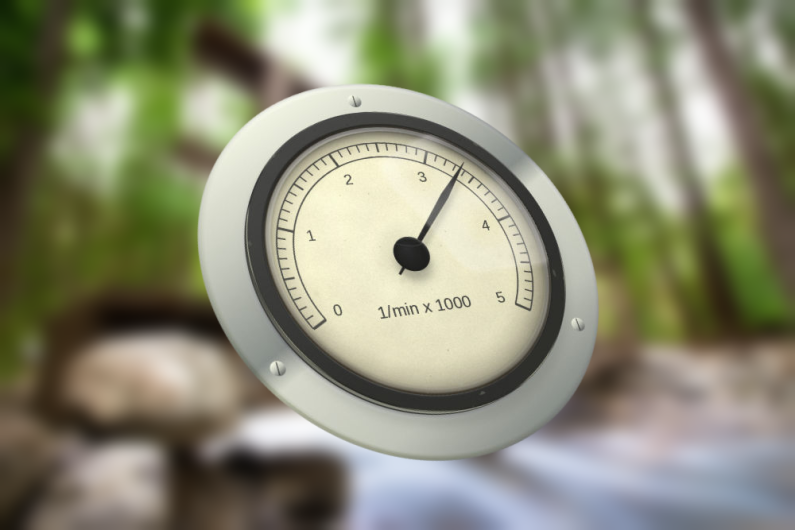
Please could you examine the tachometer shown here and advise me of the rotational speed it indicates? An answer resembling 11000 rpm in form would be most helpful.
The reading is 3350 rpm
